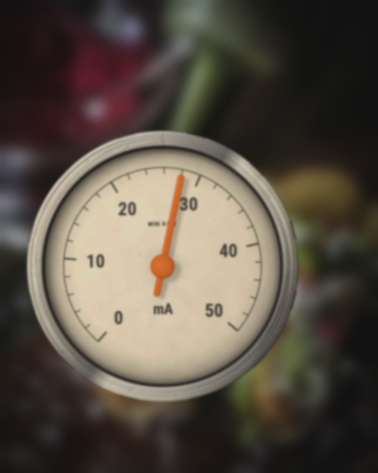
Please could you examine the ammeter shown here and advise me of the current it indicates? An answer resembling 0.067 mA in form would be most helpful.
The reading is 28 mA
